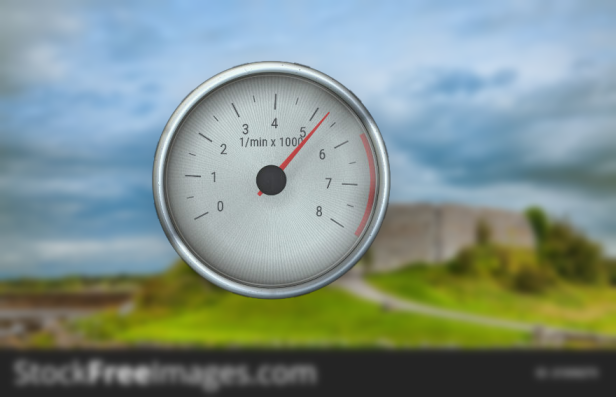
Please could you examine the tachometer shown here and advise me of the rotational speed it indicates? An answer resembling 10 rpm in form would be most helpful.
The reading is 5250 rpm
